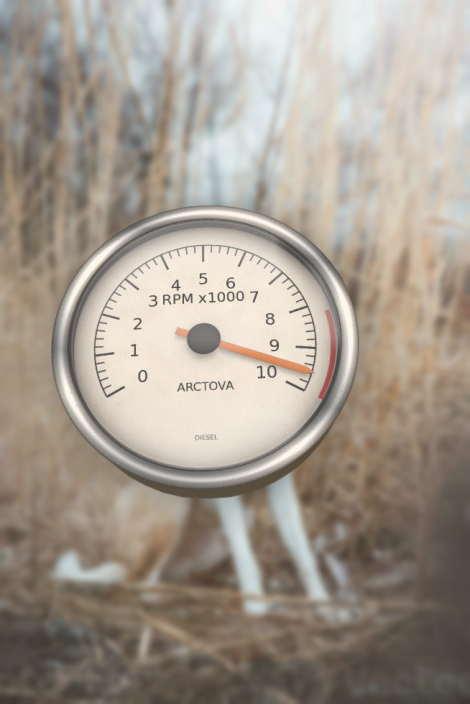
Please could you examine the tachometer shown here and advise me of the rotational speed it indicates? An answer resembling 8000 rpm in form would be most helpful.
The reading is 9600 rpm
